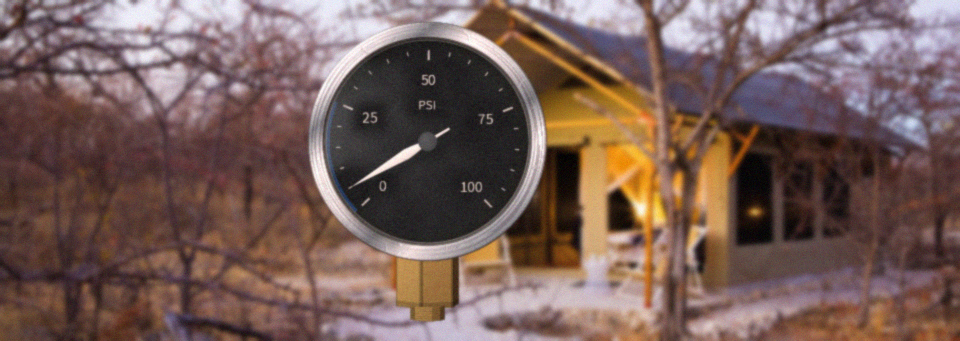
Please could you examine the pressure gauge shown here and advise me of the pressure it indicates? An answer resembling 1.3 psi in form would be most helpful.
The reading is 5 psi
